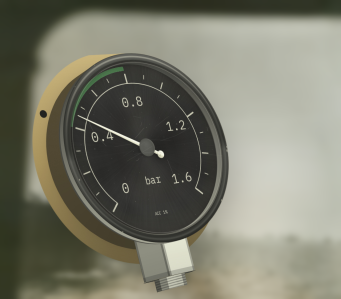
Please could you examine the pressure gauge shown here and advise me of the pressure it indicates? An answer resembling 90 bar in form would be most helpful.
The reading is 0.45 bar
